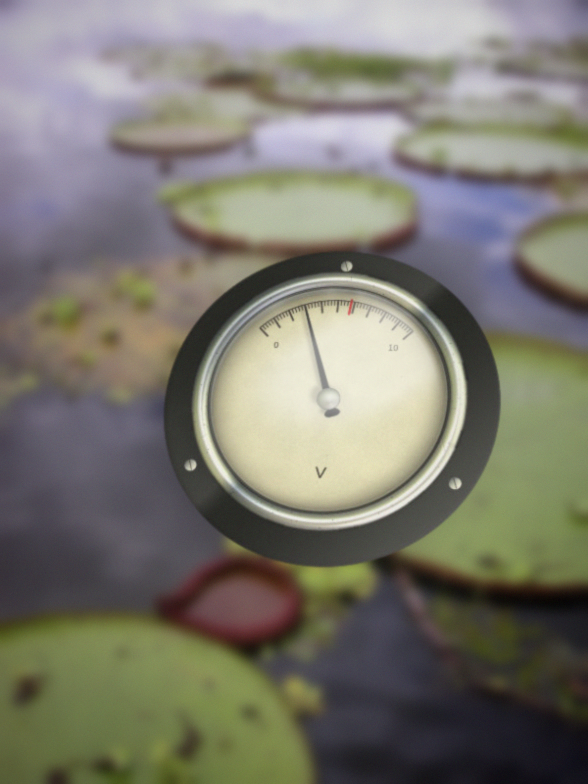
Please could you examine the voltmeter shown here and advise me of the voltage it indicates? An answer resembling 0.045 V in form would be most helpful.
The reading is 3 V
